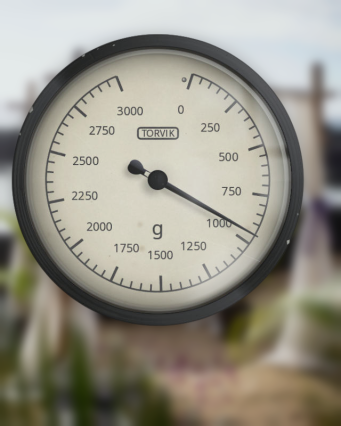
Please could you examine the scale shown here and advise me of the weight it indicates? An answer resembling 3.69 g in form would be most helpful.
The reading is 950 g
